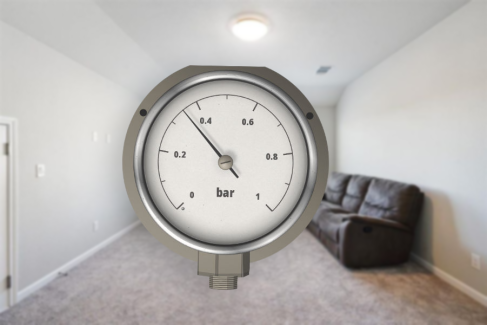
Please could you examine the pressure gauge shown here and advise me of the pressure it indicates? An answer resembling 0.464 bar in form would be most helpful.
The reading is 0.35 bar
